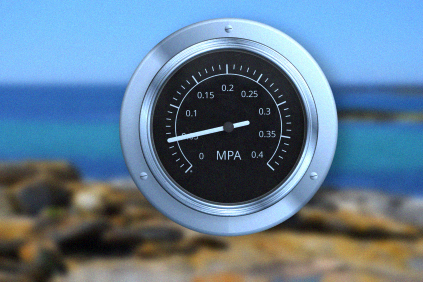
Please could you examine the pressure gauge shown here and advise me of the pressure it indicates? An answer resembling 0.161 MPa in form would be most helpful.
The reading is 0.05 MPa
